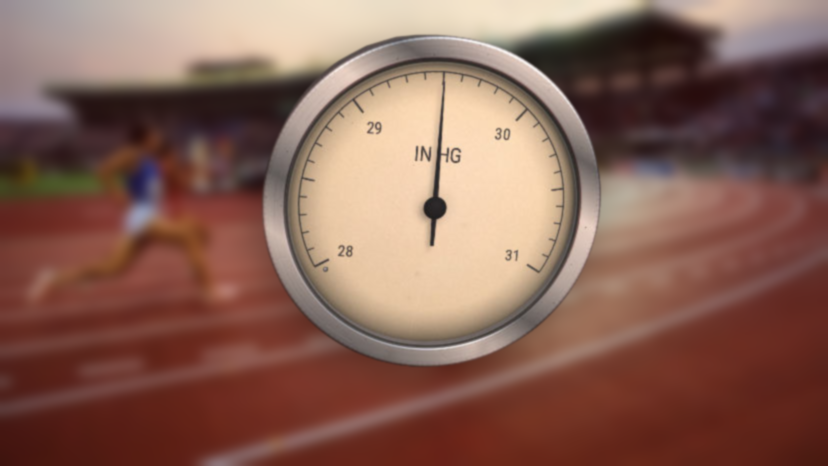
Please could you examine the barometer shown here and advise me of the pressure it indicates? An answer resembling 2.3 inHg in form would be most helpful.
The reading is 29.5 inHg
